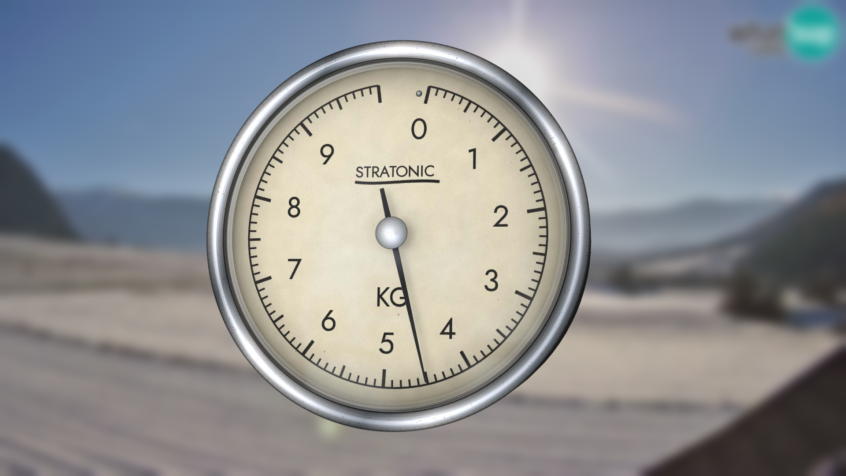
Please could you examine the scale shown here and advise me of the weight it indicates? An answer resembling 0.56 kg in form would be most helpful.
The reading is 4.5 kg
